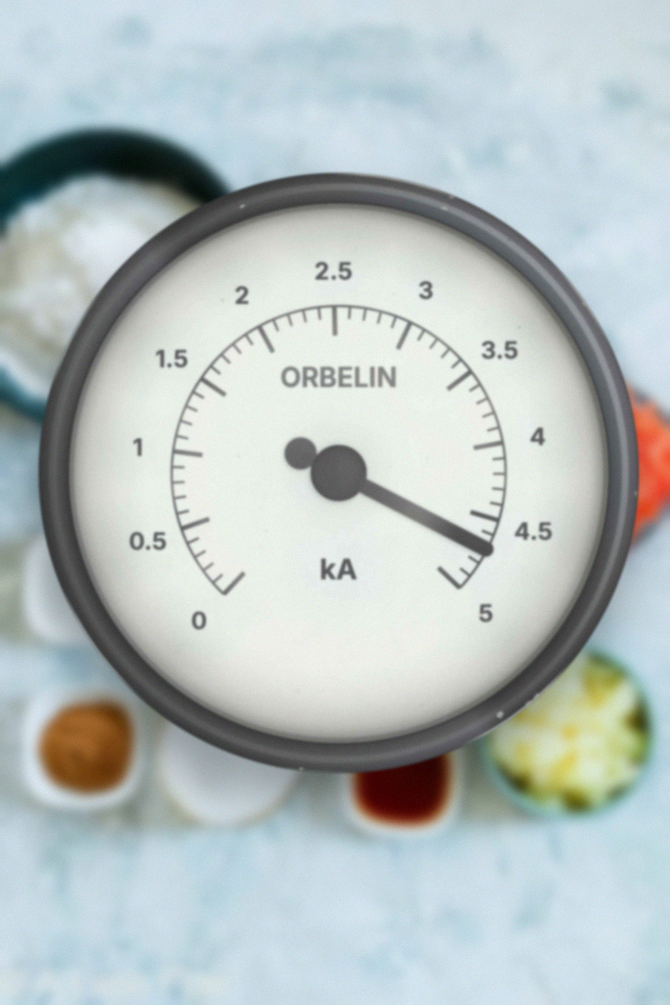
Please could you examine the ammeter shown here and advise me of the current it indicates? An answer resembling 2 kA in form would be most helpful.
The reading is 4.7 kA
